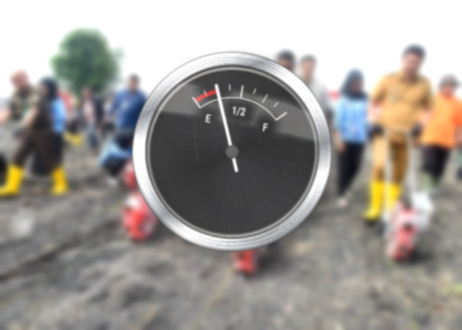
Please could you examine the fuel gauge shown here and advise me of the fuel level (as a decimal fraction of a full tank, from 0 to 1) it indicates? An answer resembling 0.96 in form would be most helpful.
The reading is 0.25
